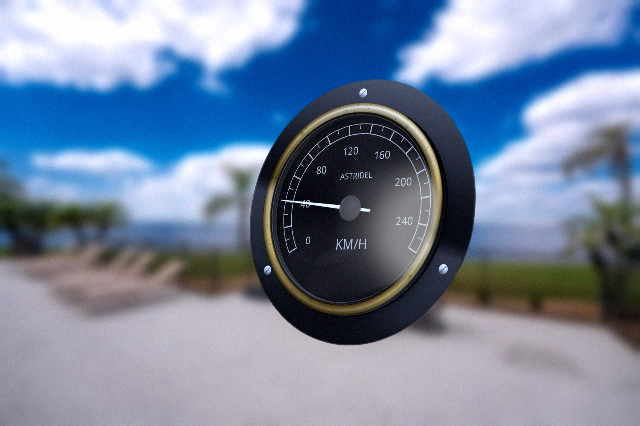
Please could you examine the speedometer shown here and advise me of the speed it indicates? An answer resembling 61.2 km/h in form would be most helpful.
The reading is 40 km/h
